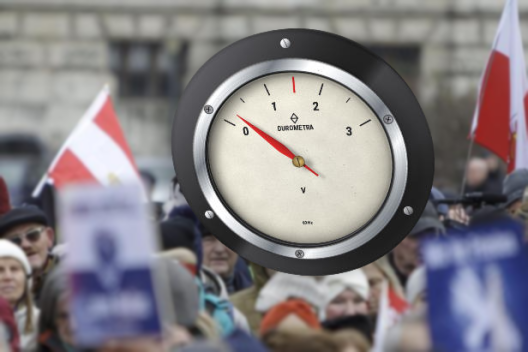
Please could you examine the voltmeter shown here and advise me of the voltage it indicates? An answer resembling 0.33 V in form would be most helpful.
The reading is 0.25 V
